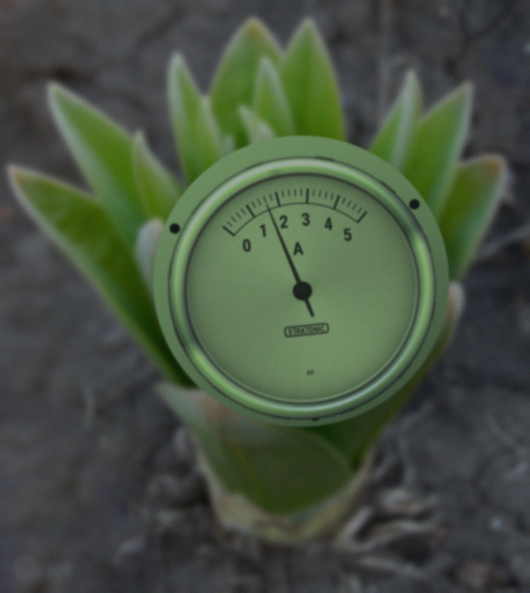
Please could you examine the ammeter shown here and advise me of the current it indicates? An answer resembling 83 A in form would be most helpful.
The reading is 1.6 A
